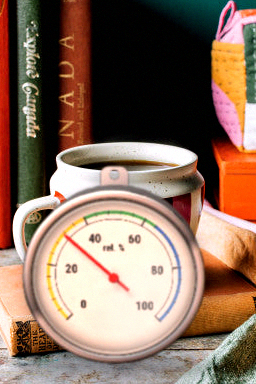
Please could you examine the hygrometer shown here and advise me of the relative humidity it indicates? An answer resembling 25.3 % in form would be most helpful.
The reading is 32 %
